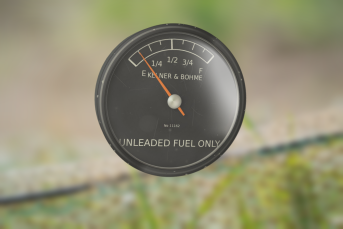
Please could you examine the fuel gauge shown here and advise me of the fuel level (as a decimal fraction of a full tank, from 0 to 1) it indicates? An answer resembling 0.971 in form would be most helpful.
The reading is 0.125
